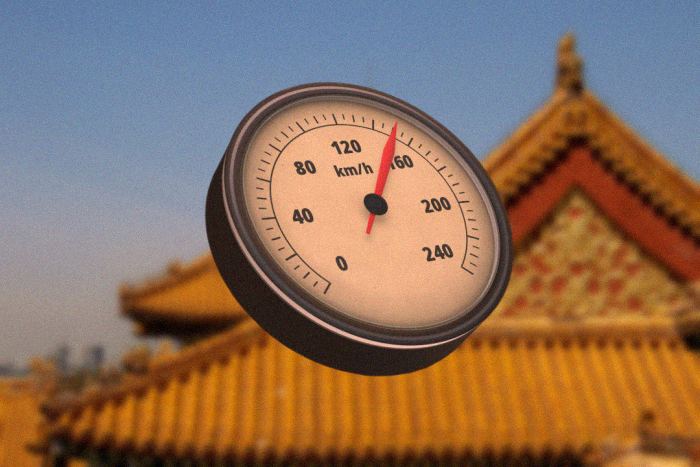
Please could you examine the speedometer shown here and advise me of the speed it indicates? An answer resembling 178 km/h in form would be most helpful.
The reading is 150 km/h
